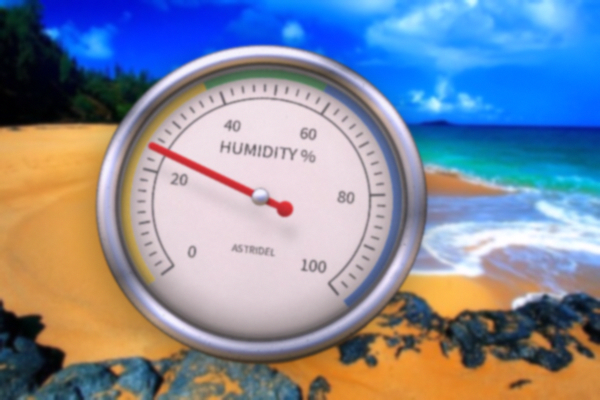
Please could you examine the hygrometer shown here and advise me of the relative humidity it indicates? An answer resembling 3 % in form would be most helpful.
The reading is 24 %
